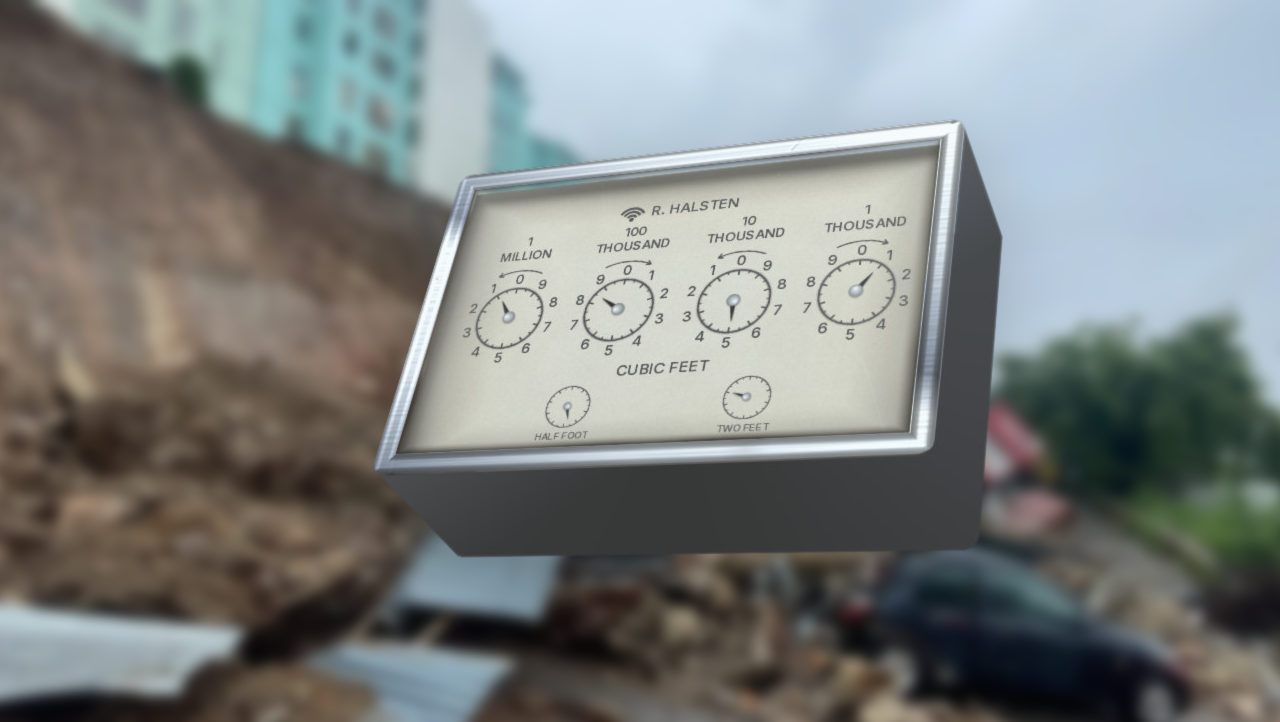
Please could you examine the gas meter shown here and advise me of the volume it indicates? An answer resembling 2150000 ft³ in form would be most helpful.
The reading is 85100 ft³
